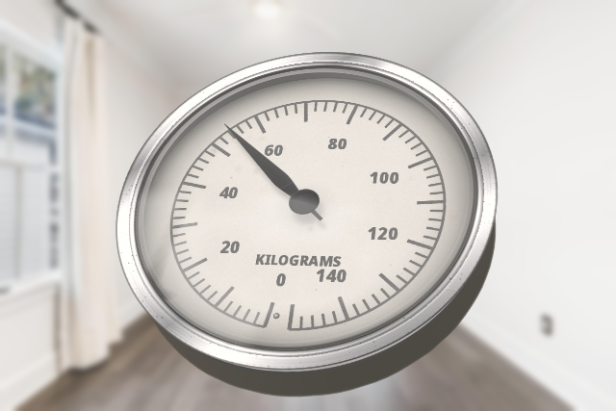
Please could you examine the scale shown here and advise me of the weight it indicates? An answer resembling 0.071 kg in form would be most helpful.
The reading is 54 kg
